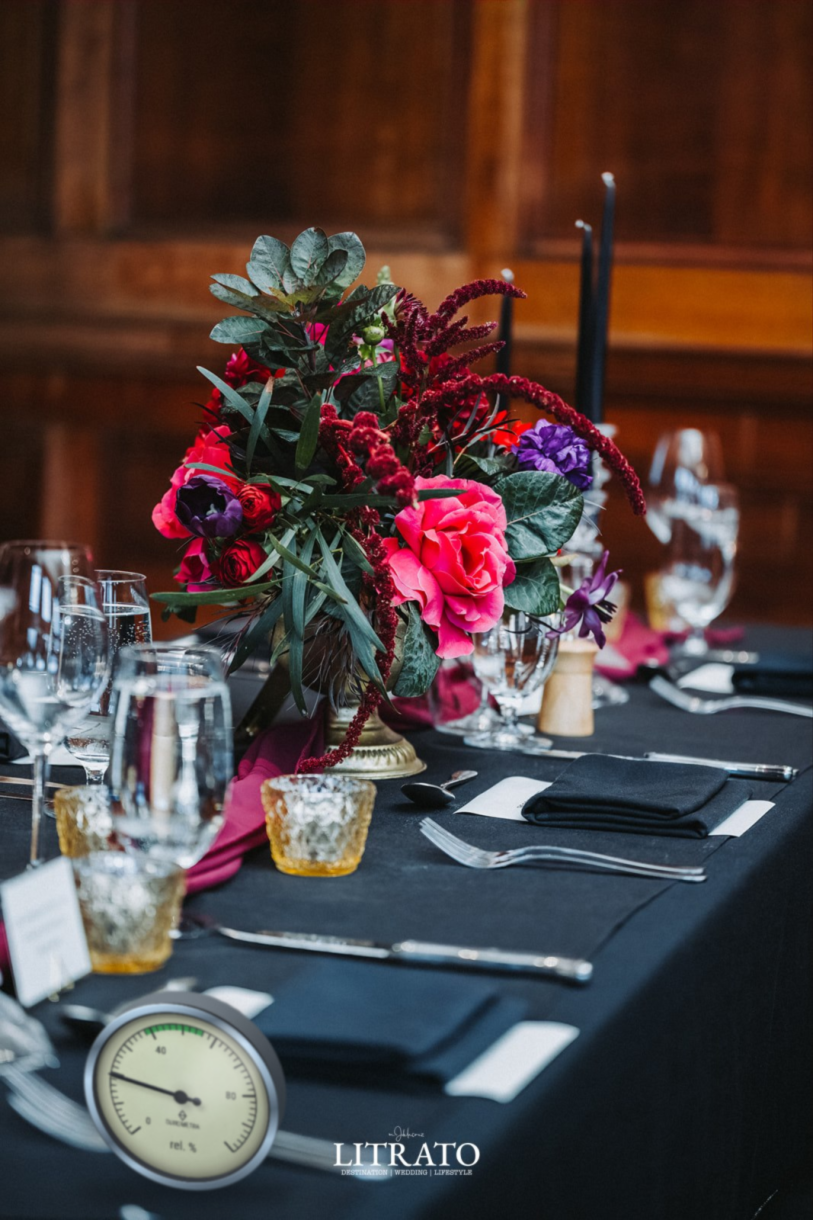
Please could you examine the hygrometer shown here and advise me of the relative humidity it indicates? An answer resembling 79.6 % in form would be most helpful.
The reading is 20 %
